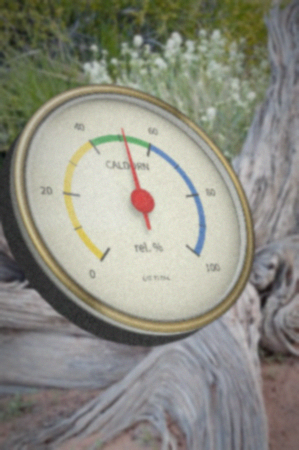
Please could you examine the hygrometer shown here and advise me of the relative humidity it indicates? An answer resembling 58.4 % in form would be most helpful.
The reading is 50 %
